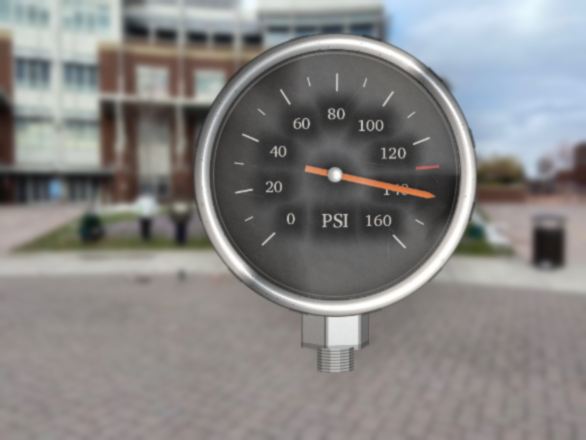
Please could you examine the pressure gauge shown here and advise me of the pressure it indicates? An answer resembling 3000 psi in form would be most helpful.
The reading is 140 psi
